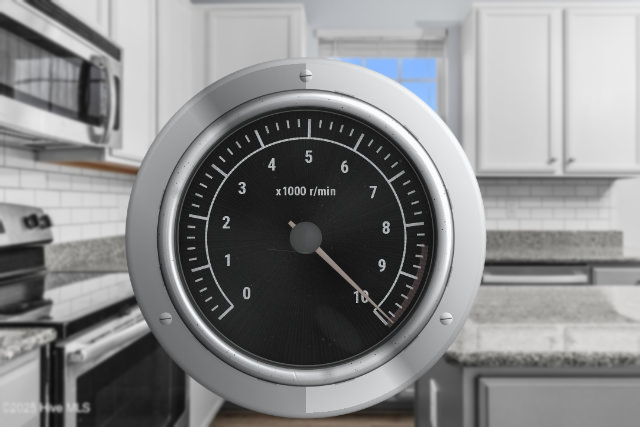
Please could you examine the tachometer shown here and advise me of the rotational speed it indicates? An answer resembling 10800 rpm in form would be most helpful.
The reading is 9900 rpm
